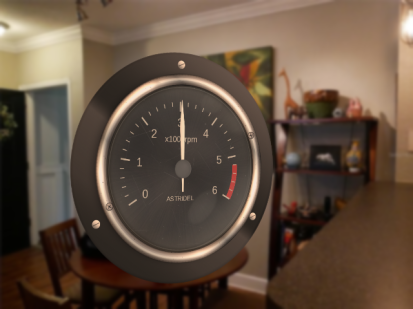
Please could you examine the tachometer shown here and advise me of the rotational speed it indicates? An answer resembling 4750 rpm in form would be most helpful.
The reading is 3000 rpm
